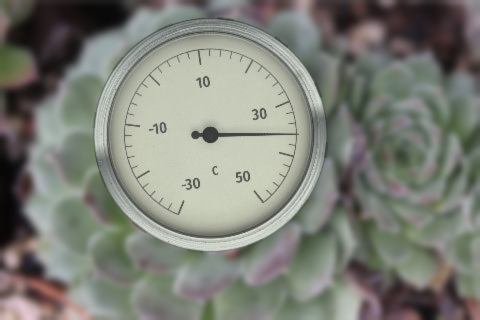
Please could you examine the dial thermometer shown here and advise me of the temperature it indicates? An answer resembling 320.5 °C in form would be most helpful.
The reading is 36 °C
